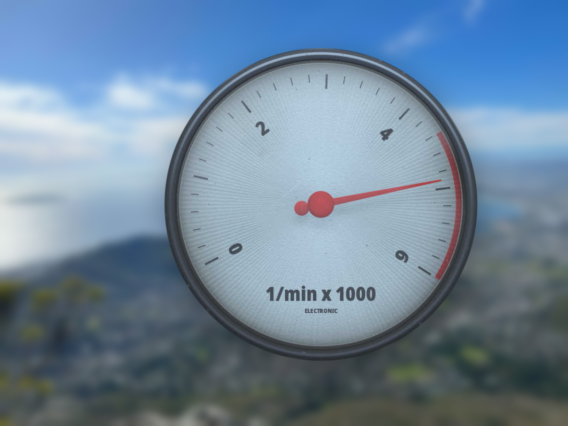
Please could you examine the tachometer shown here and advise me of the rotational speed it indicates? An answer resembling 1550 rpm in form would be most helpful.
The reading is 4900 rpm
